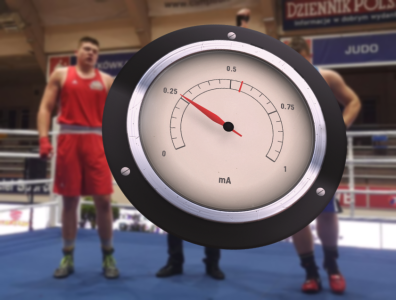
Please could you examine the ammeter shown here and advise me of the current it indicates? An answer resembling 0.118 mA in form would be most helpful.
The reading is 0.25 mA
